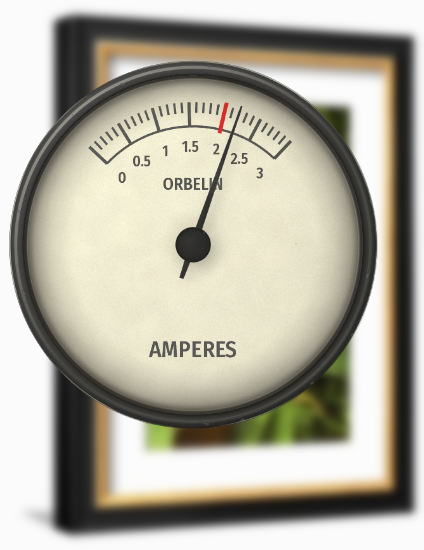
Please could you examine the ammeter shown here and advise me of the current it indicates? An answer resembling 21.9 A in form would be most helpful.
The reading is 2.2 A
